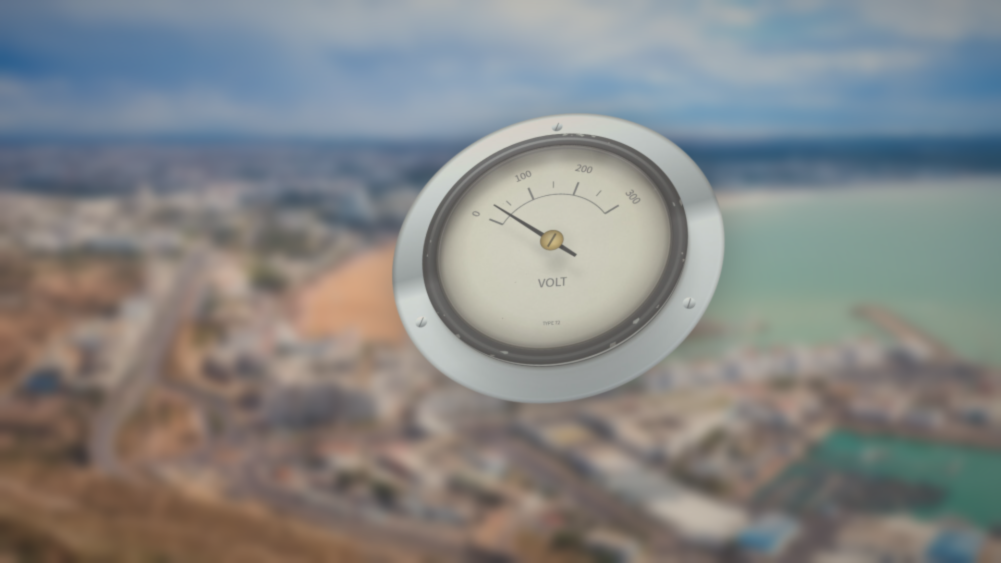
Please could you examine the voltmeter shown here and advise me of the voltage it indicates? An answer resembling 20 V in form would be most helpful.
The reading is 25 V
